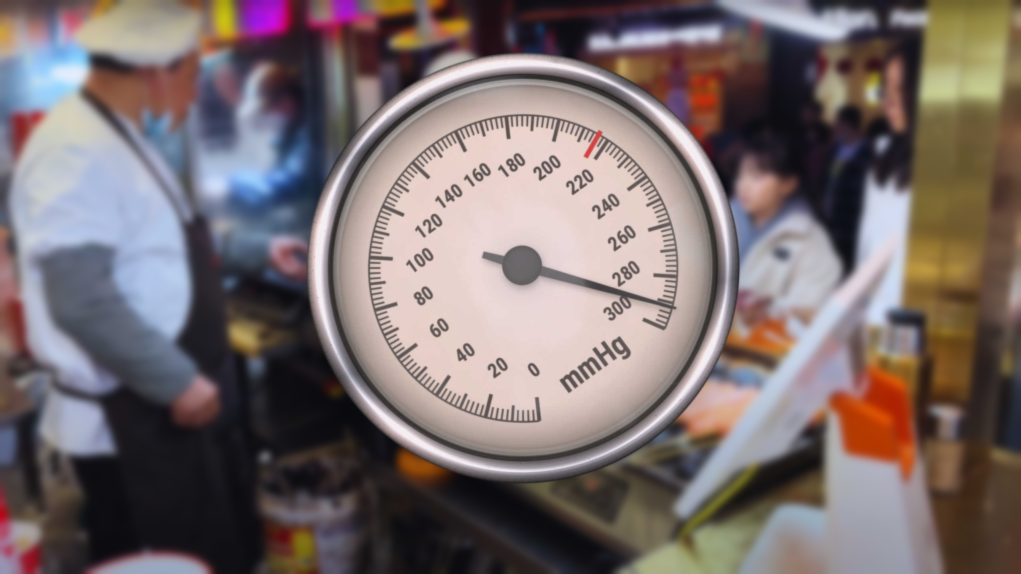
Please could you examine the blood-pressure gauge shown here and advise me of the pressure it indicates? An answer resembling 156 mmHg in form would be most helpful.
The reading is 292 mmHg
